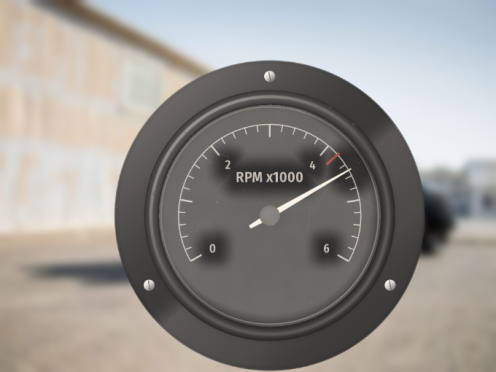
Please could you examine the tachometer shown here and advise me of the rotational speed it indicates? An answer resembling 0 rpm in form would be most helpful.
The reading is 4500 rpm
